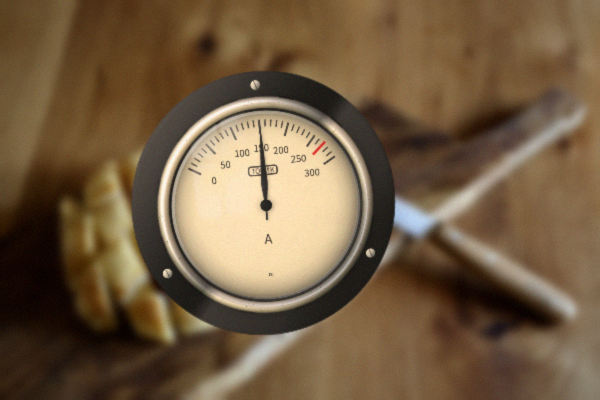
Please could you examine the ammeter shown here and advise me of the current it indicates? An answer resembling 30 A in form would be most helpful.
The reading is 150 A
